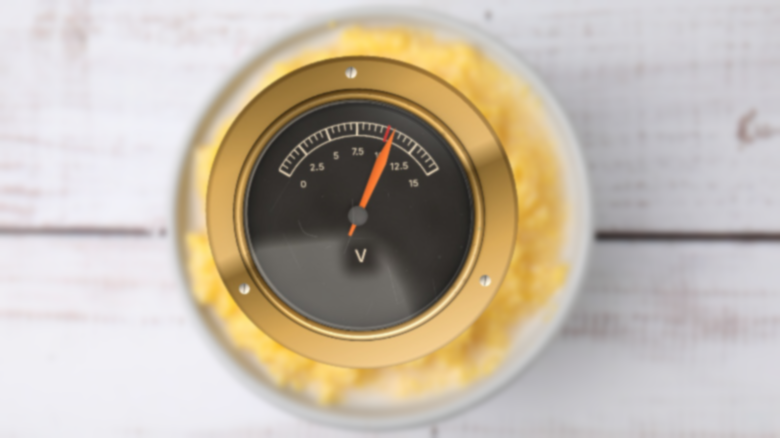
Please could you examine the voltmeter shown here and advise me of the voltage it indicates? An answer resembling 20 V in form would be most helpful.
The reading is 10.5 V
